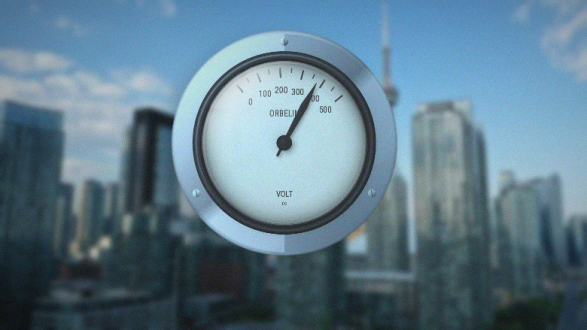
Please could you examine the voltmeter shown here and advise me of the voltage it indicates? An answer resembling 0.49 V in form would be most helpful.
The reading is 375 V
